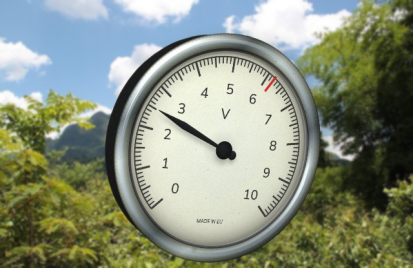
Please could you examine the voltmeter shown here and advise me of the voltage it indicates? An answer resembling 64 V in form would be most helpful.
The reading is 2.5 V
